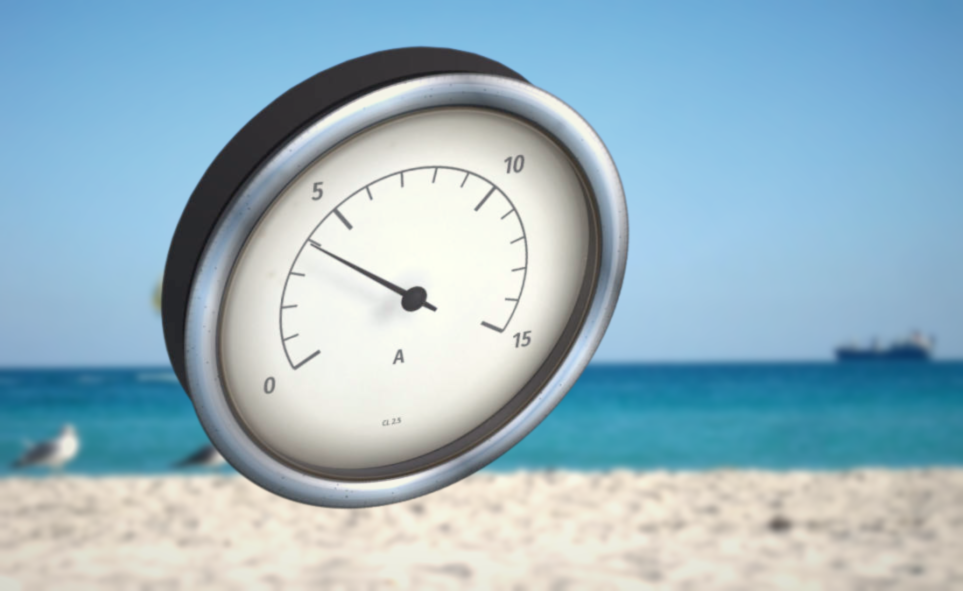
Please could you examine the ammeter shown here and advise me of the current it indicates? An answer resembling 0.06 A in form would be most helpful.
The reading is 4 A
